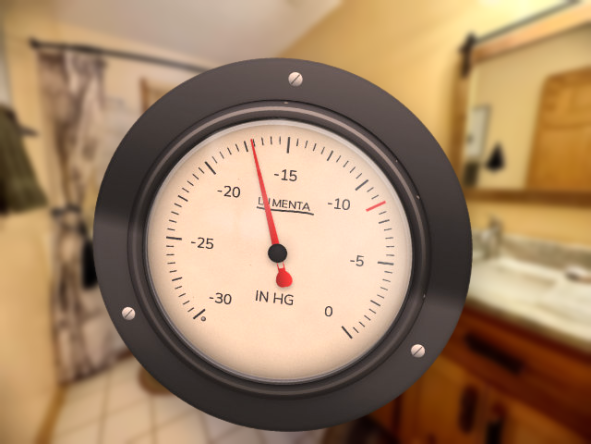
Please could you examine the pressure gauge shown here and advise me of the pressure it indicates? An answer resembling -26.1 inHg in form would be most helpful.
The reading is -17 inHg
